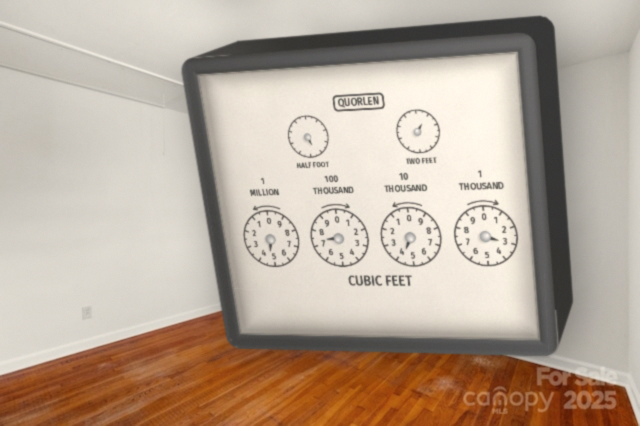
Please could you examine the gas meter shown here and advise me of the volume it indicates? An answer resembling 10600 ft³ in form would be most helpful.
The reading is 474300 ft³
